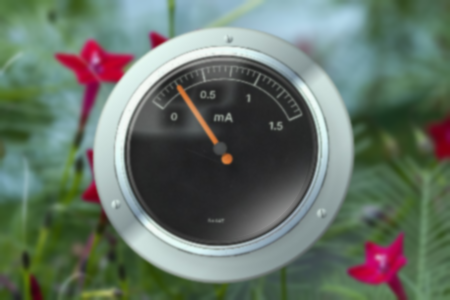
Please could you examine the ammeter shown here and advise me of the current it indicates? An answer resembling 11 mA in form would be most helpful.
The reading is 0.25 mA
